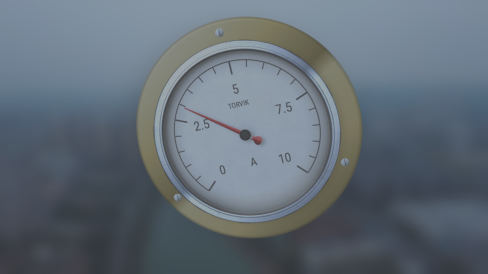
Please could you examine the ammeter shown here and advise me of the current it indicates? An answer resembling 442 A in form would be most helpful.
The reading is 3 A
